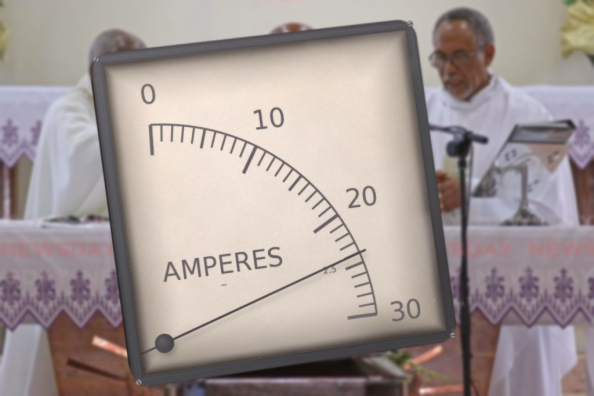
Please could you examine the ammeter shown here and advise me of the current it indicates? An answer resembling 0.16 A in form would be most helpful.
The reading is 24 A
